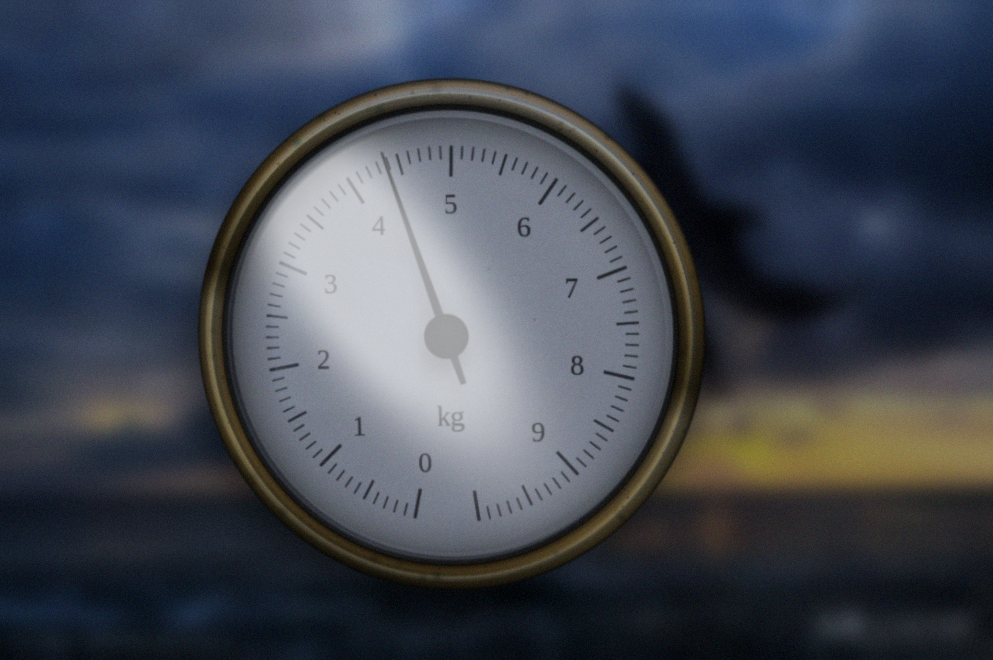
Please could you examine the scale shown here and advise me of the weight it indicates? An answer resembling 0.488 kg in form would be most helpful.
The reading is 4.4 kg
